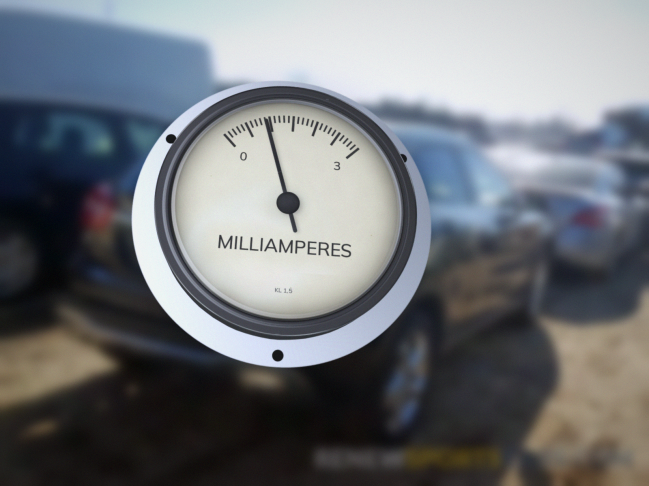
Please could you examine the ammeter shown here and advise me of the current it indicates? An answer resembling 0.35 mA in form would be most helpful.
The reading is 0.9 mA
